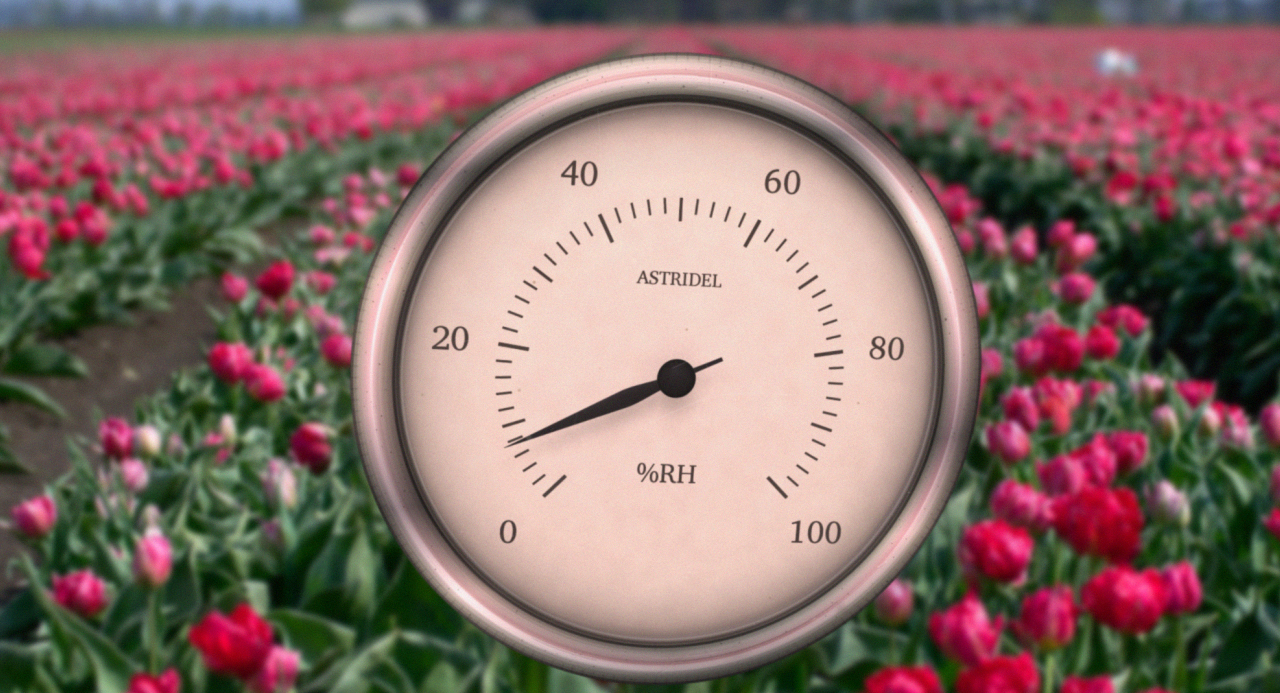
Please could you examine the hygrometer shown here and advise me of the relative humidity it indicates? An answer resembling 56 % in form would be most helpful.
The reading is 8 %
